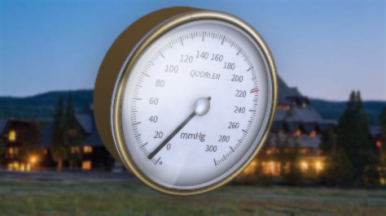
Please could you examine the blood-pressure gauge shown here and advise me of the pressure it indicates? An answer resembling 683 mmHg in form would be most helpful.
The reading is 10 mmHg
